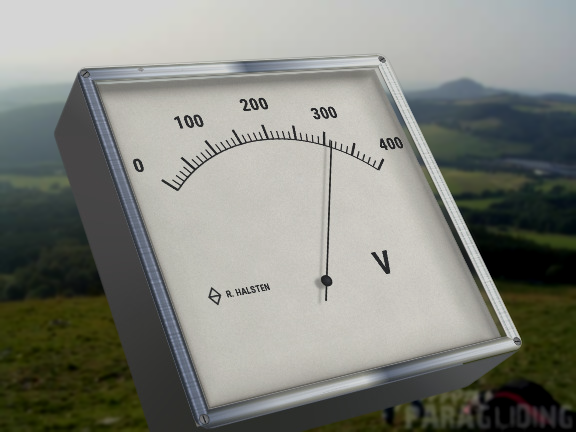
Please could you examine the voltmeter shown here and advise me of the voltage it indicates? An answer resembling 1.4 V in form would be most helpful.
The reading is 310 V
